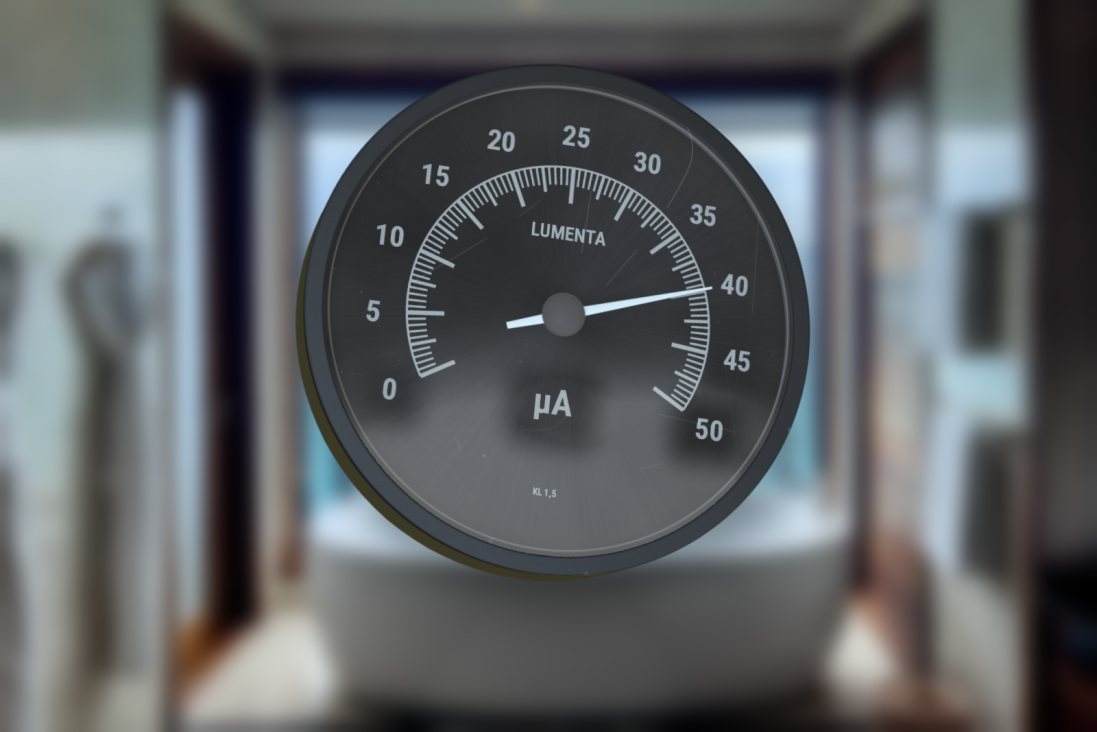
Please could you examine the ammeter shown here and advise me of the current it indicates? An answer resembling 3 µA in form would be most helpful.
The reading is 40 µA
